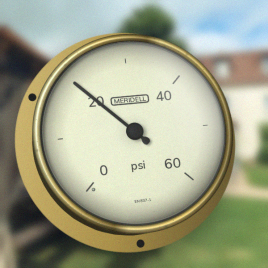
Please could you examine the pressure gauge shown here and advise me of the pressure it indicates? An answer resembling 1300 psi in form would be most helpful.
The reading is 20 psi
